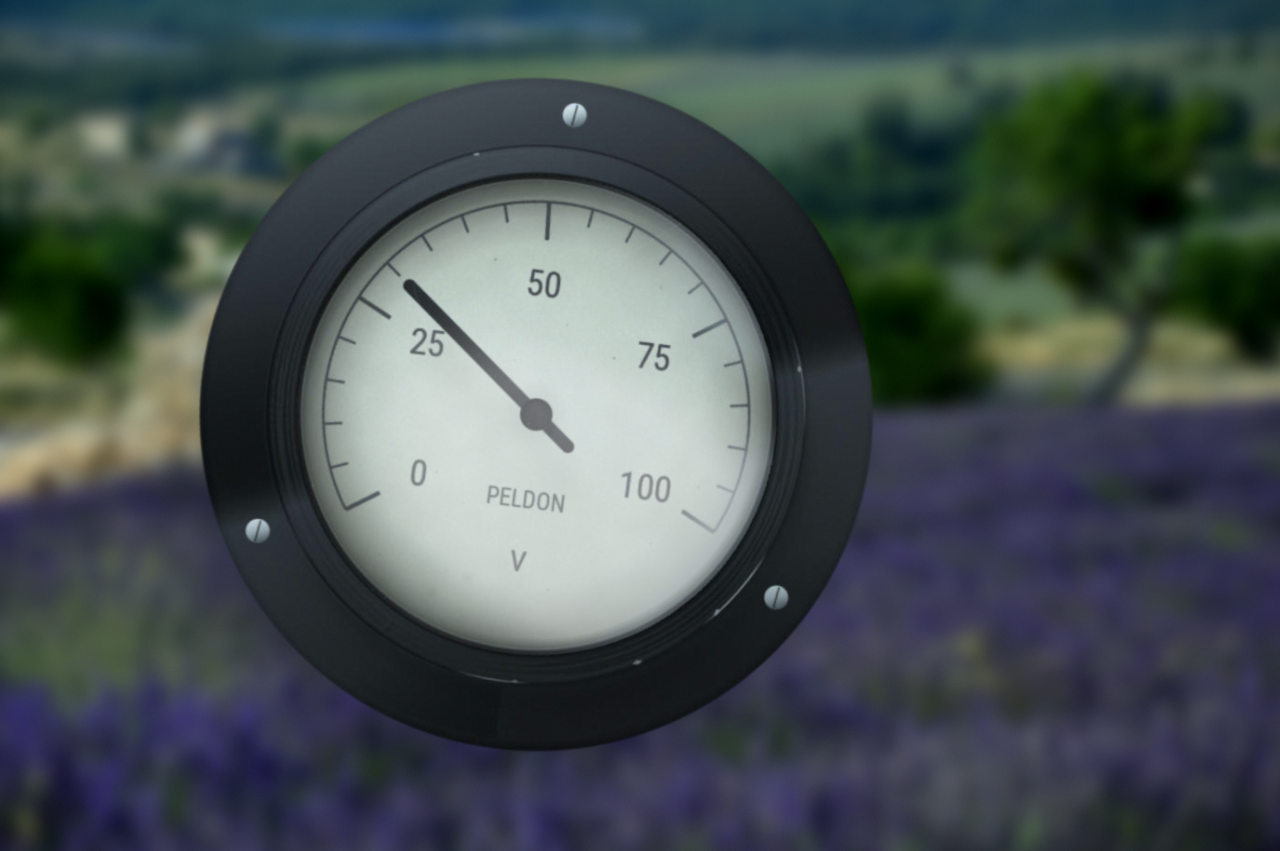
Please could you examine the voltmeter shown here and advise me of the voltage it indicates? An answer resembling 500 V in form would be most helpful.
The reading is 30 V
